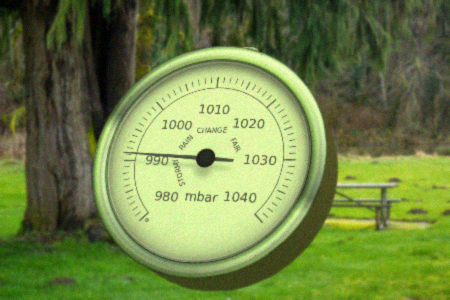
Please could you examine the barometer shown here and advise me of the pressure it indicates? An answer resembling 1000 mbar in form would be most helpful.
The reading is 991 mbar
